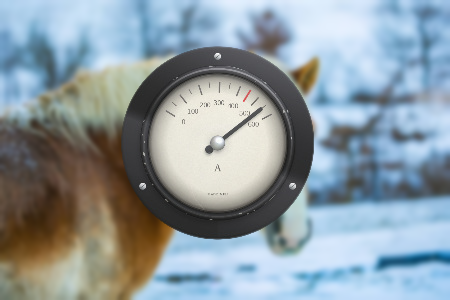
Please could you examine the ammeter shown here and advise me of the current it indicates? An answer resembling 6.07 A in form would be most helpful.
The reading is 550 A
